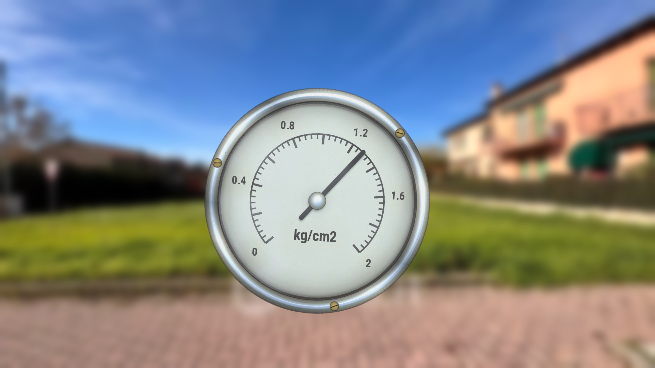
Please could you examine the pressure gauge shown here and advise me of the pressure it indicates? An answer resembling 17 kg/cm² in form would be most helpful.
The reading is 1.28 kg/cm²
